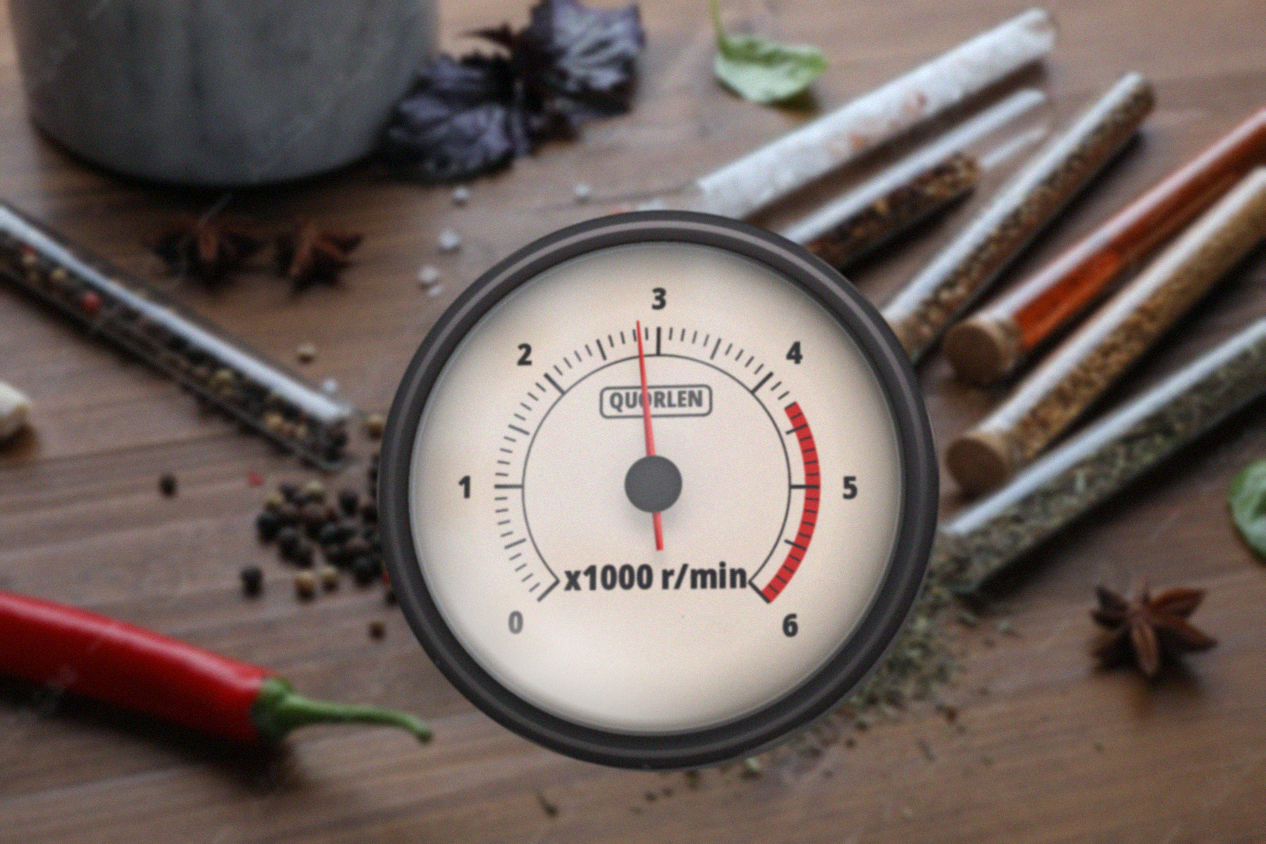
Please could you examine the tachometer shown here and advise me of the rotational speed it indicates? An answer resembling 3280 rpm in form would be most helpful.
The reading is 2850 rpm
